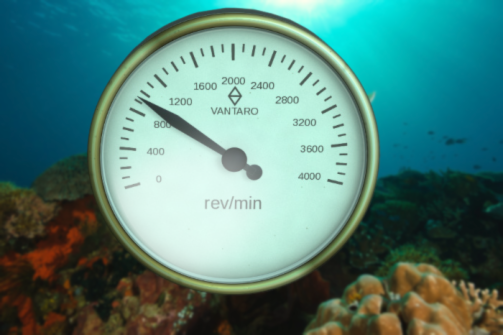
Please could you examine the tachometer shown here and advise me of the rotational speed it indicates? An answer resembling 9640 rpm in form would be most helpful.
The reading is 950 rpm
